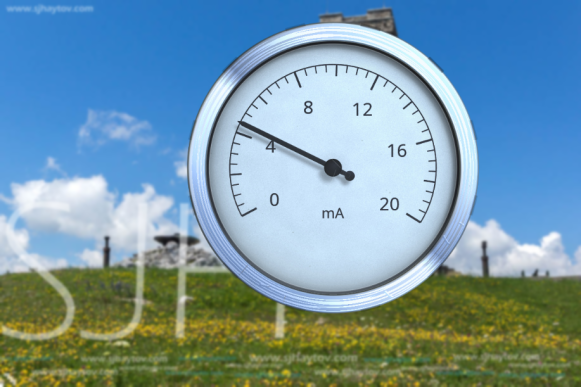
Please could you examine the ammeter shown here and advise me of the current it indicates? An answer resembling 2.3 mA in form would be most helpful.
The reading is 4.5 mA
